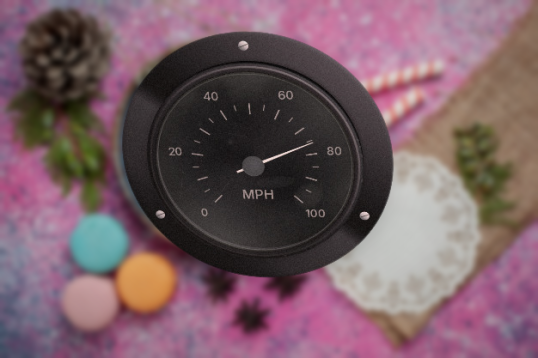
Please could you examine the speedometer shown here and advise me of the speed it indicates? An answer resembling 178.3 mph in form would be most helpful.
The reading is 75 mph
